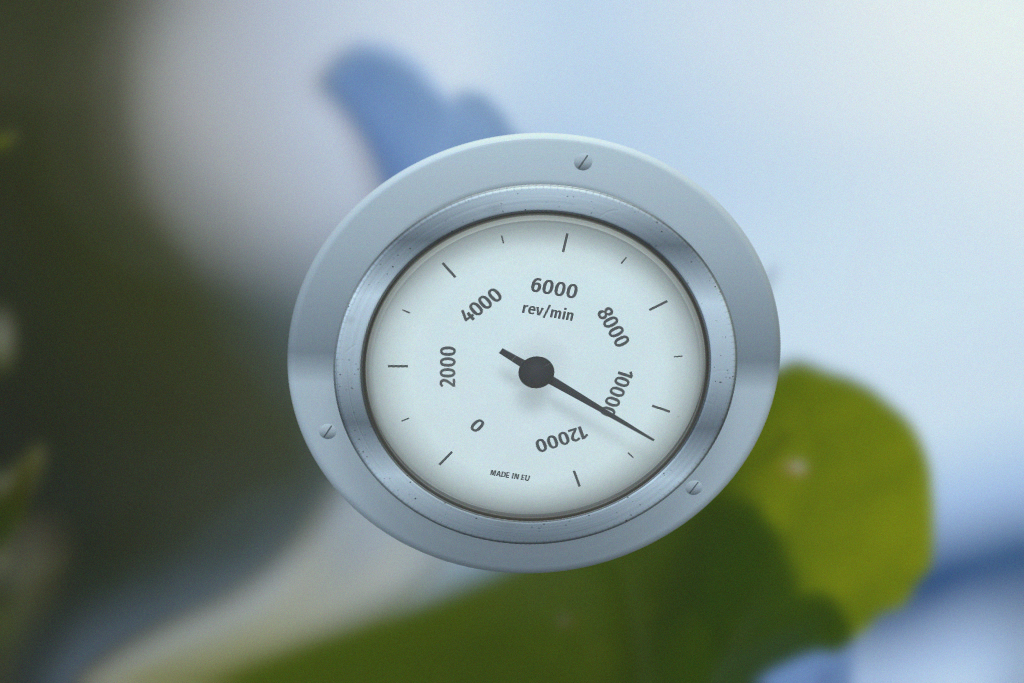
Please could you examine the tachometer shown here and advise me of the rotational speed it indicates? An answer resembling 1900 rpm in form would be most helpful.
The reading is 10500 rpm
